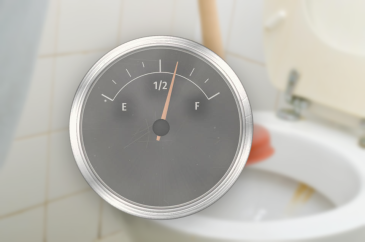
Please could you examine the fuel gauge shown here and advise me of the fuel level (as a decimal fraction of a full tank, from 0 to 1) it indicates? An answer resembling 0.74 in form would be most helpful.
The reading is 0.625
